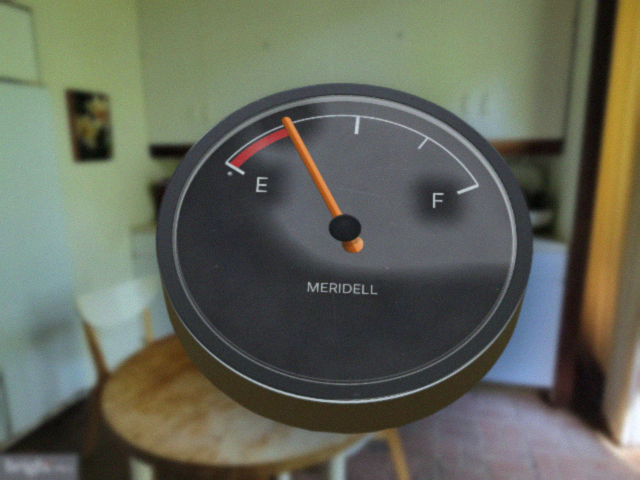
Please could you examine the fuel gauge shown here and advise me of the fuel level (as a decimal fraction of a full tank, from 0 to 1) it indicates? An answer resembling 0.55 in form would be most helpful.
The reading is 0.25
